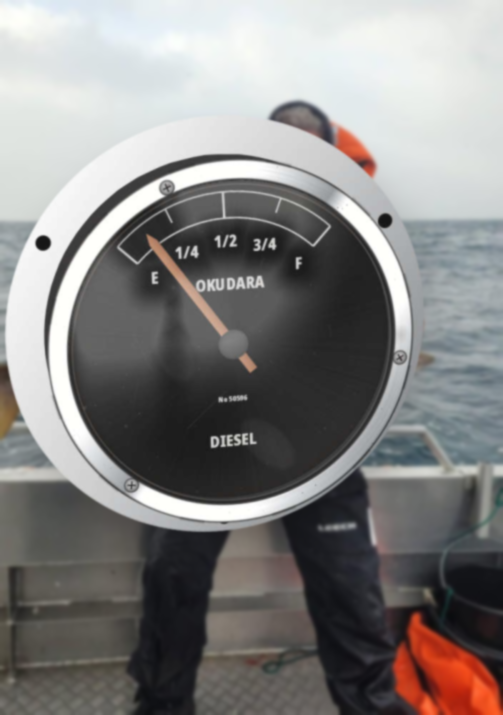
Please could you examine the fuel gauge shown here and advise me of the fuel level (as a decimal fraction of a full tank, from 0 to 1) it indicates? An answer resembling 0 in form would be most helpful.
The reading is 0.125
